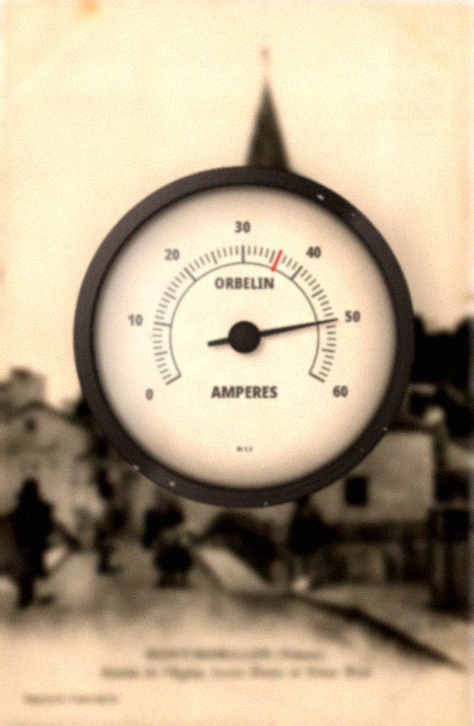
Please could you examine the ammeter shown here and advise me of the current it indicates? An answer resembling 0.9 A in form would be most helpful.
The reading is 50 A
